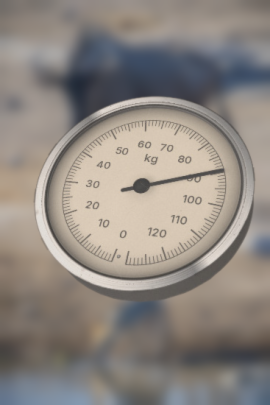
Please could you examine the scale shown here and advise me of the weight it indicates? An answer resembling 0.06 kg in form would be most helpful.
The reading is 90 kg
